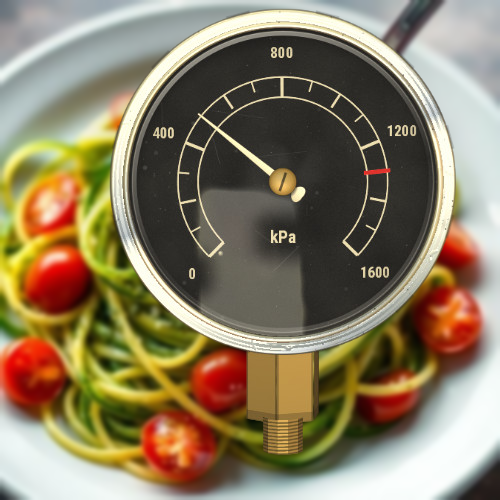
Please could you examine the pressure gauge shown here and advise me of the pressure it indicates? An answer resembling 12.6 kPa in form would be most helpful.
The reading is 500 kPa
